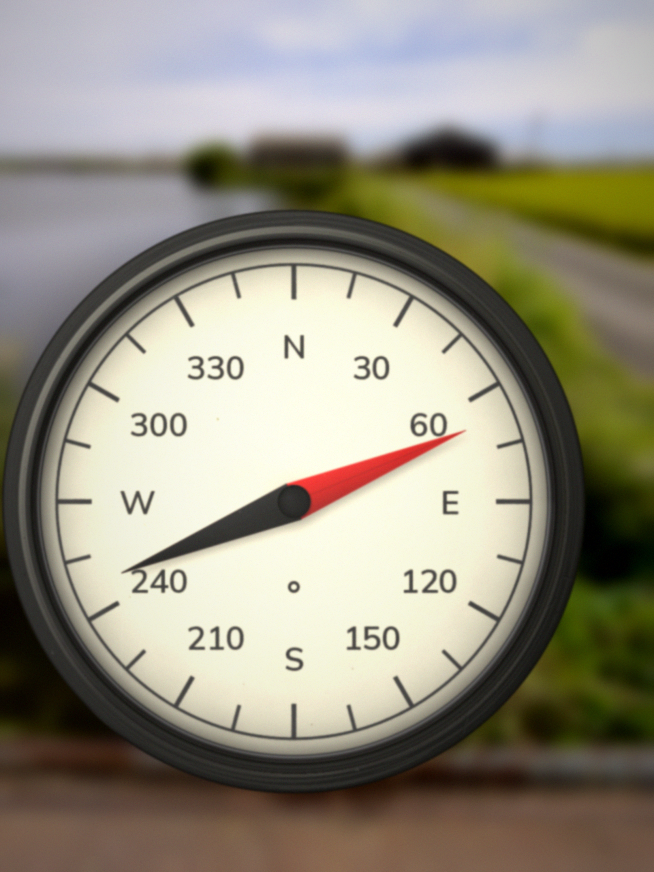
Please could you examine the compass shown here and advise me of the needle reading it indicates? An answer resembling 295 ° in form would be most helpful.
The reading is 67.5 °
